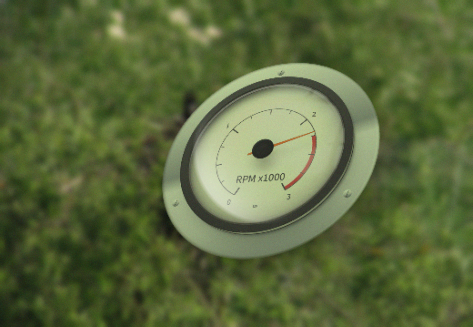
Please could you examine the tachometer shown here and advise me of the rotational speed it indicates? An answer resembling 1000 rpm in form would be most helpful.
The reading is 2250 rpm
